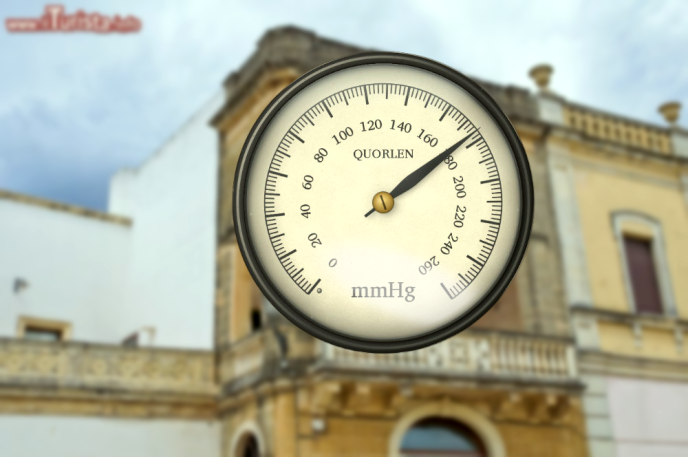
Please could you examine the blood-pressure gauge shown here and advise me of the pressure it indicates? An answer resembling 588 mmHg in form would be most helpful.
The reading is 176 mmHg
